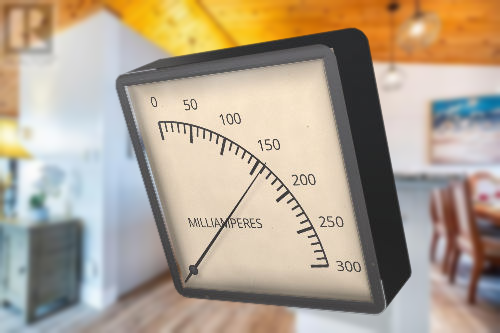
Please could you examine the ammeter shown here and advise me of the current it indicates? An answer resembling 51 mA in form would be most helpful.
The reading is 160 mA
